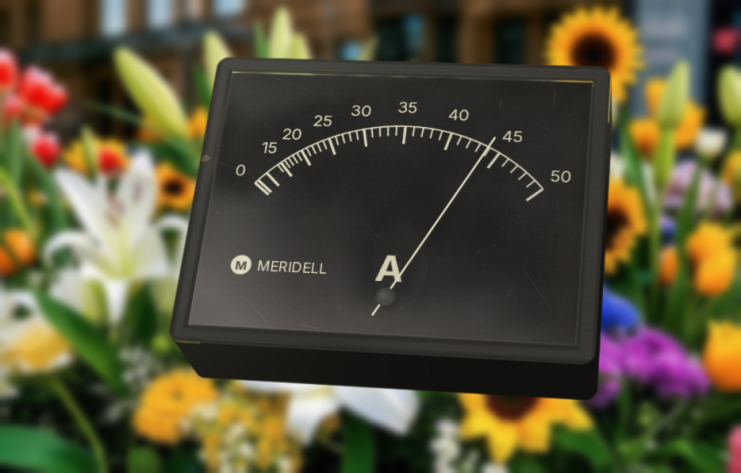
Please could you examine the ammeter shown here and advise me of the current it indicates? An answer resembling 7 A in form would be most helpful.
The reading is 44 A
